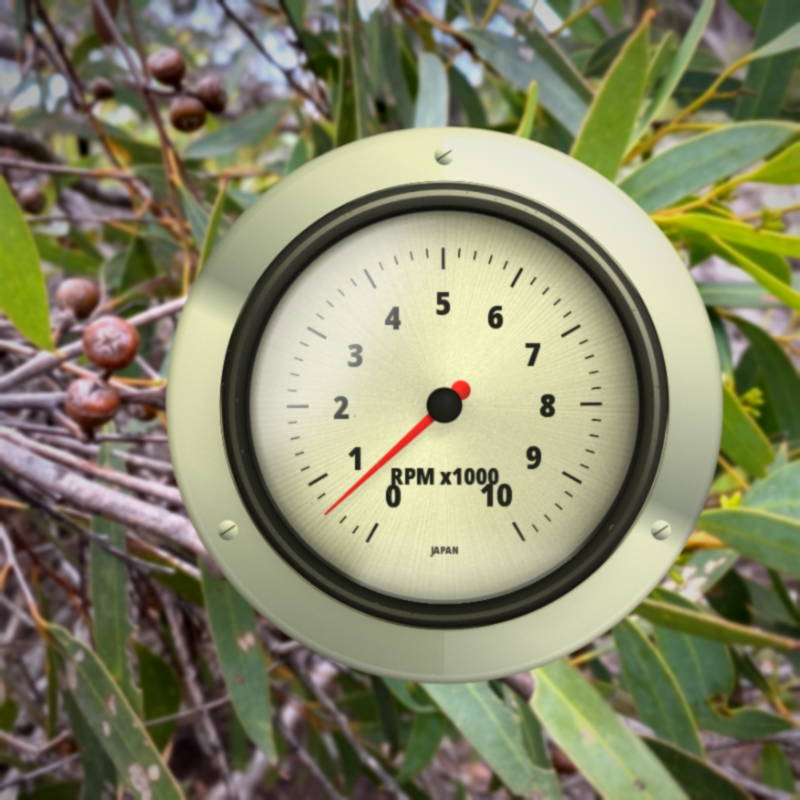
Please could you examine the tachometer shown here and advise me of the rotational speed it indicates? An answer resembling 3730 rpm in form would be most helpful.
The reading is 600 rpm
